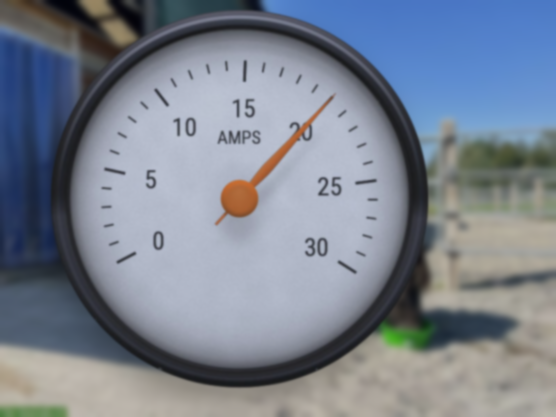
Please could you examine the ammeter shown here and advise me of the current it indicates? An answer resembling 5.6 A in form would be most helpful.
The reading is 20 A
